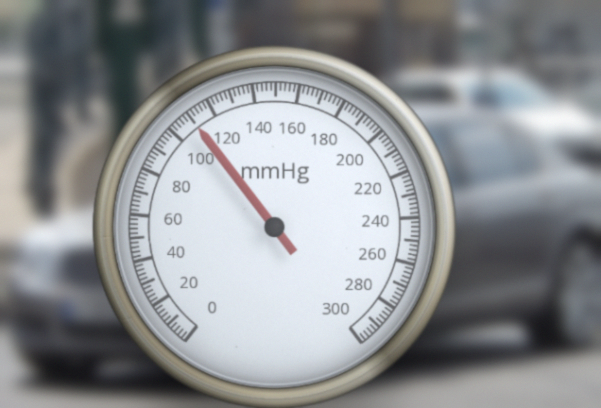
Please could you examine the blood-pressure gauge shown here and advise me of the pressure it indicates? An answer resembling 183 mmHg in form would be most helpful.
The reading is 110 mmHg
